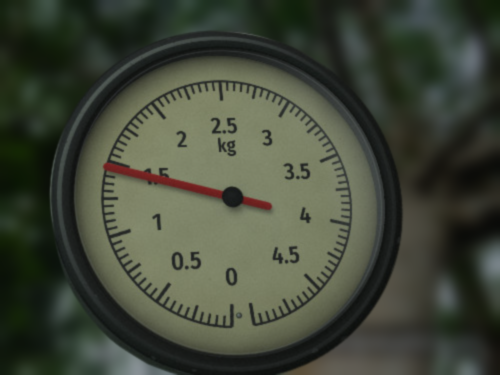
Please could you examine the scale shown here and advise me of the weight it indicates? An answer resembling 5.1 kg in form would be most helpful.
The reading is 1.45 kg
